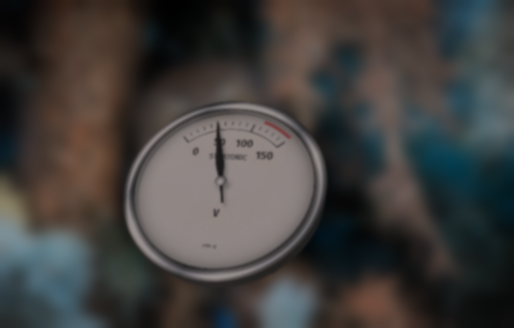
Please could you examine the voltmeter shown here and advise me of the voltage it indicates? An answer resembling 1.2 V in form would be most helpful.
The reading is 50 V
